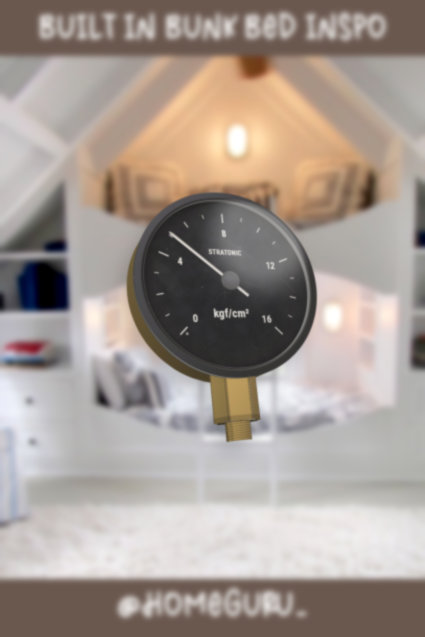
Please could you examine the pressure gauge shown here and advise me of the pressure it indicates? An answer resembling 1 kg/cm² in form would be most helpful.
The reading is 5 kg/cm²
